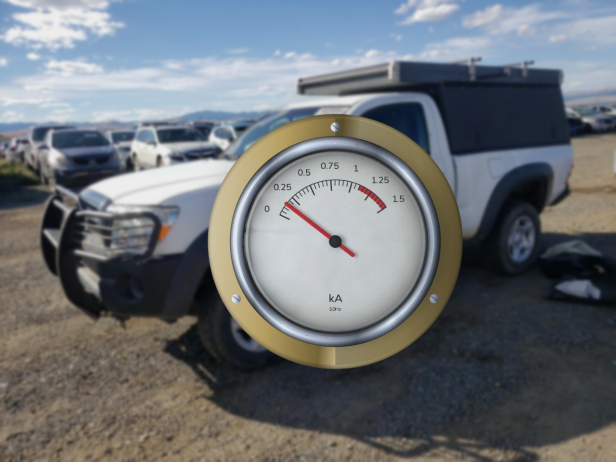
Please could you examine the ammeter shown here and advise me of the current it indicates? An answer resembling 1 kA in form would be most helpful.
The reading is 0.15 kA
